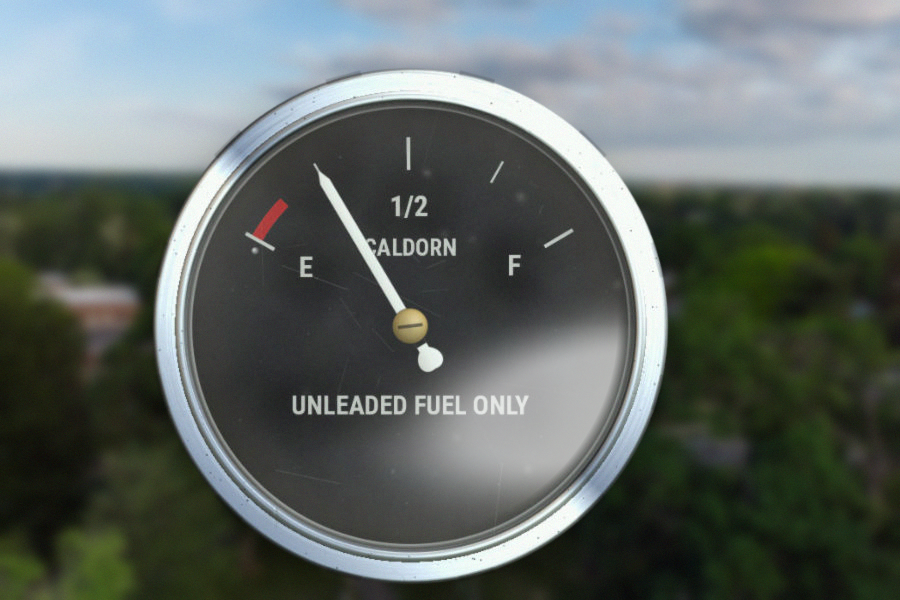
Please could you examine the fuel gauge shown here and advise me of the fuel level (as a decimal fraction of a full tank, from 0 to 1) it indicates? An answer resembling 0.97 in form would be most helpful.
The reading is 0.25
